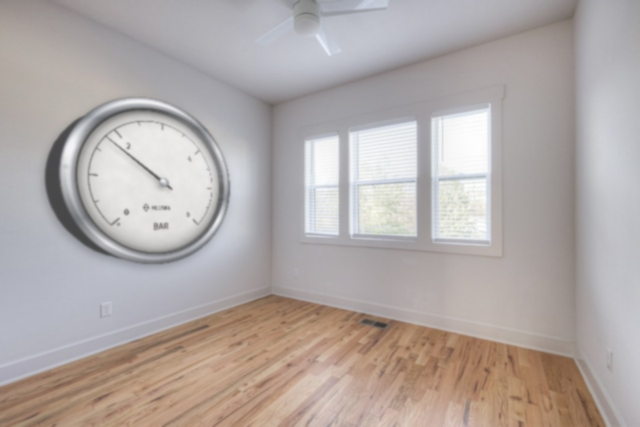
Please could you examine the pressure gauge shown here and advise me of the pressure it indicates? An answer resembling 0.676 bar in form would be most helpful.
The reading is 1.75 bar
